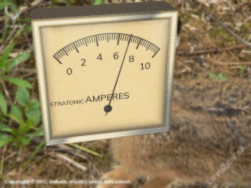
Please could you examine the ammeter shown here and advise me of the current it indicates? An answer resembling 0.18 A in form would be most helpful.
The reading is 7 A
